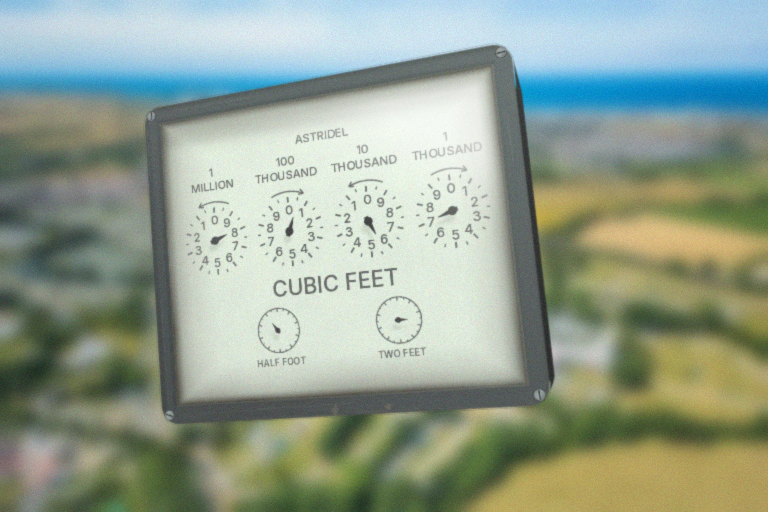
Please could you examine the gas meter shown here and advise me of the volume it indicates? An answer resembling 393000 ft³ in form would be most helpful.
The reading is 805700 ft³
